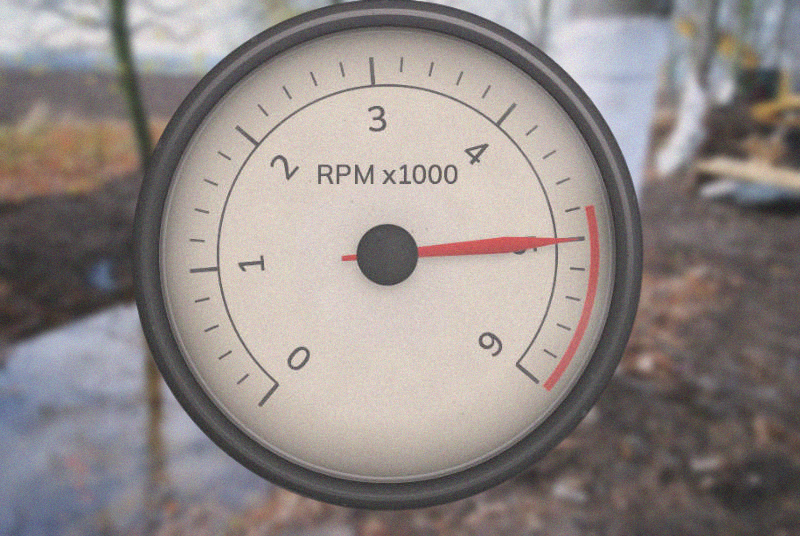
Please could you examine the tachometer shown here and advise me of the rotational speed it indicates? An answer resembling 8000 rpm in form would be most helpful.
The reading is 5000 rpm
